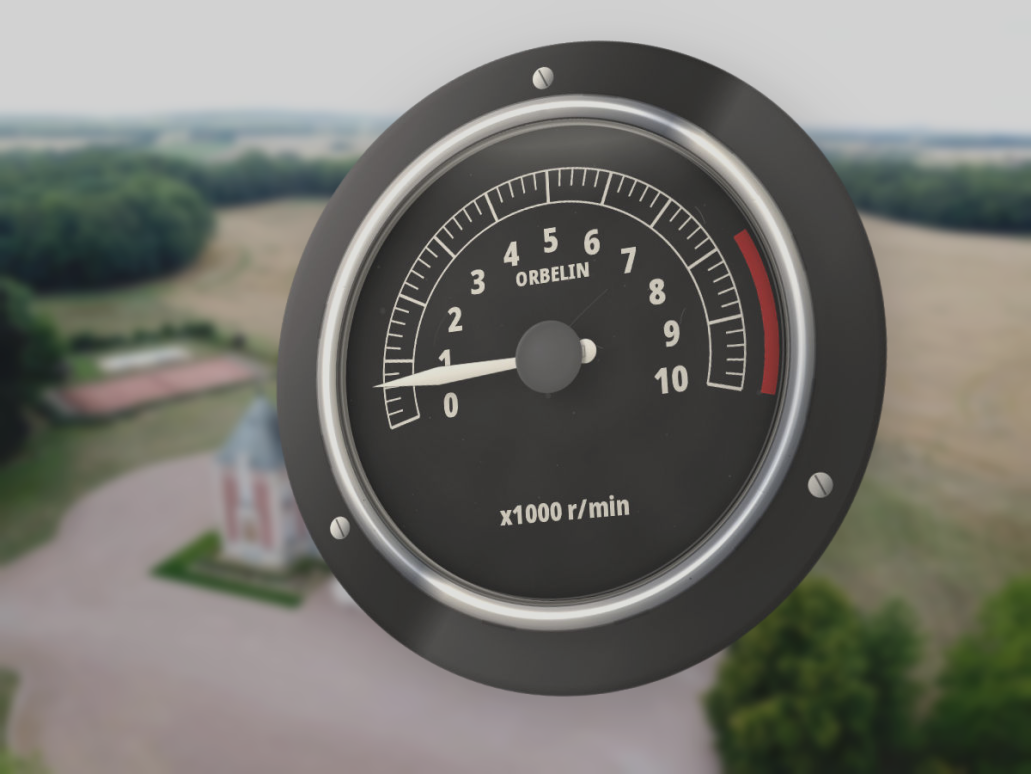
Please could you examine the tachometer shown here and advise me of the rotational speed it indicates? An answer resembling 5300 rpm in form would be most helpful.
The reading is 600 rpm
